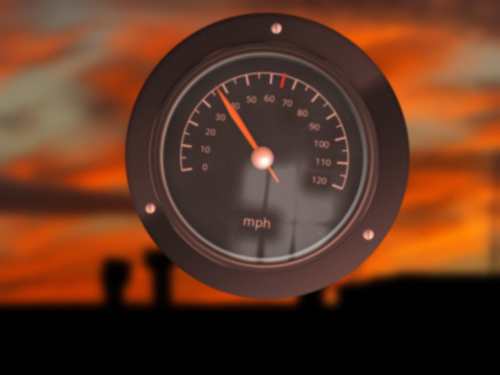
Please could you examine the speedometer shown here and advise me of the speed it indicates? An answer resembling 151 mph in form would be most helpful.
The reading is 37.5 mph
